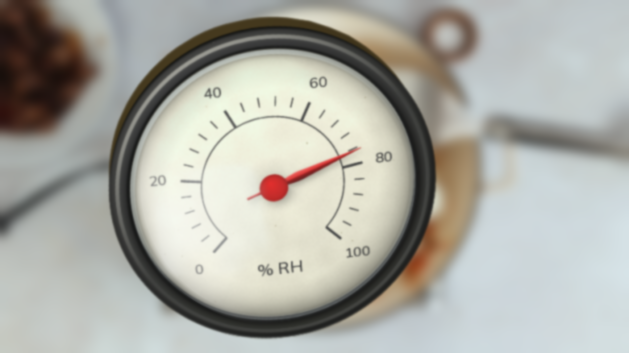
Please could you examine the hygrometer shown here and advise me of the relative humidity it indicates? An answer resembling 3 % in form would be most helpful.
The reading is 76 %
